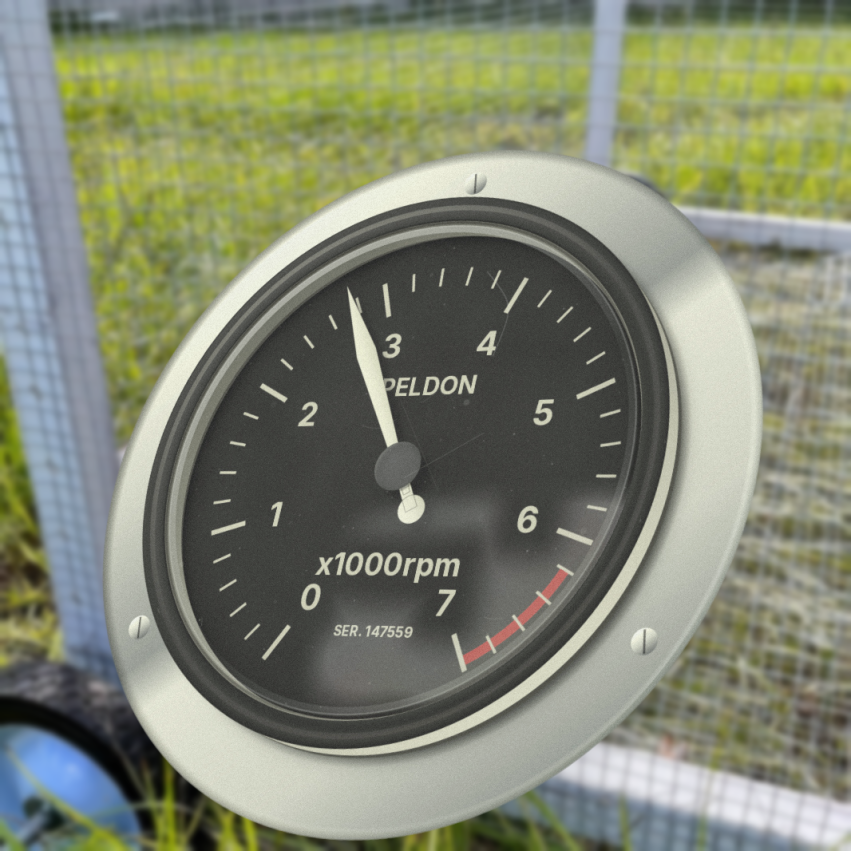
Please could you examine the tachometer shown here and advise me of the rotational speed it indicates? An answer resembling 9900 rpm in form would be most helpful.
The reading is 2800 rpm
